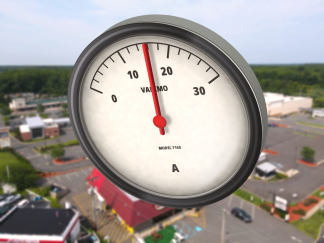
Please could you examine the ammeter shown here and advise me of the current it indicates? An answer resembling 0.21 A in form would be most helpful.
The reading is 16 A
